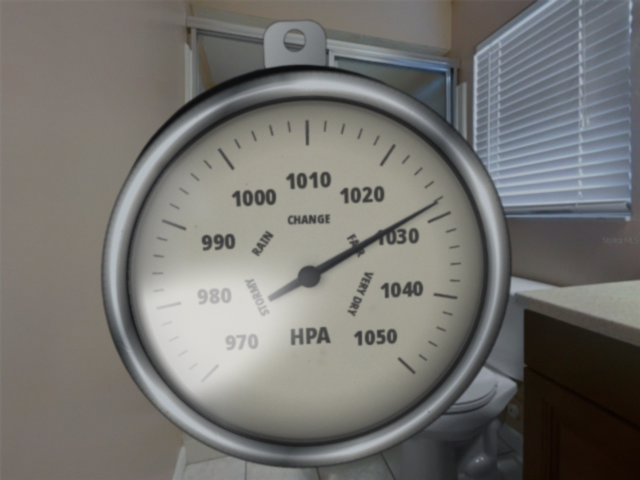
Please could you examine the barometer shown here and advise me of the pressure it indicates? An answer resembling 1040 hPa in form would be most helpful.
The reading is 1028 hPa
